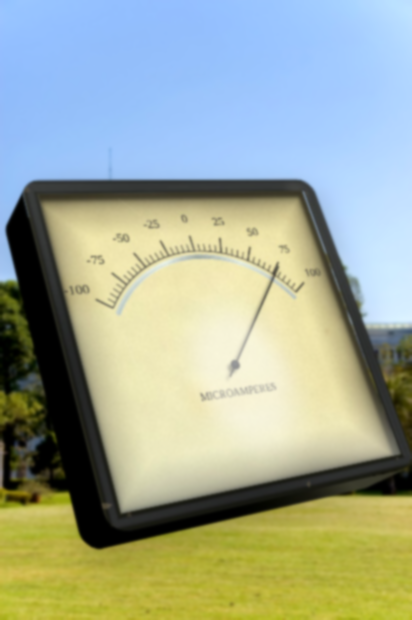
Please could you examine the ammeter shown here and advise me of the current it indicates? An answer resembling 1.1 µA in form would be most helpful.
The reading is 75 µA
